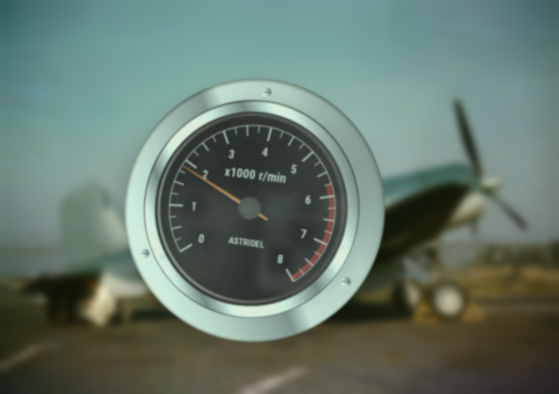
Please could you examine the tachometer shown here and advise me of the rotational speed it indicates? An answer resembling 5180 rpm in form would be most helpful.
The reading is 1875 rpm
